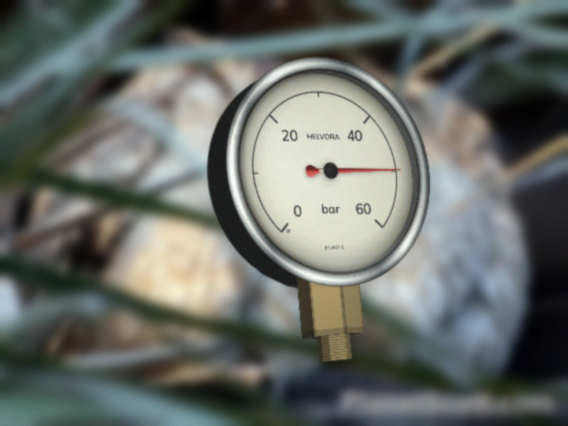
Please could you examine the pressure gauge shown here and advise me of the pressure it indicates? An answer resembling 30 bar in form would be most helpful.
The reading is 50 bar
